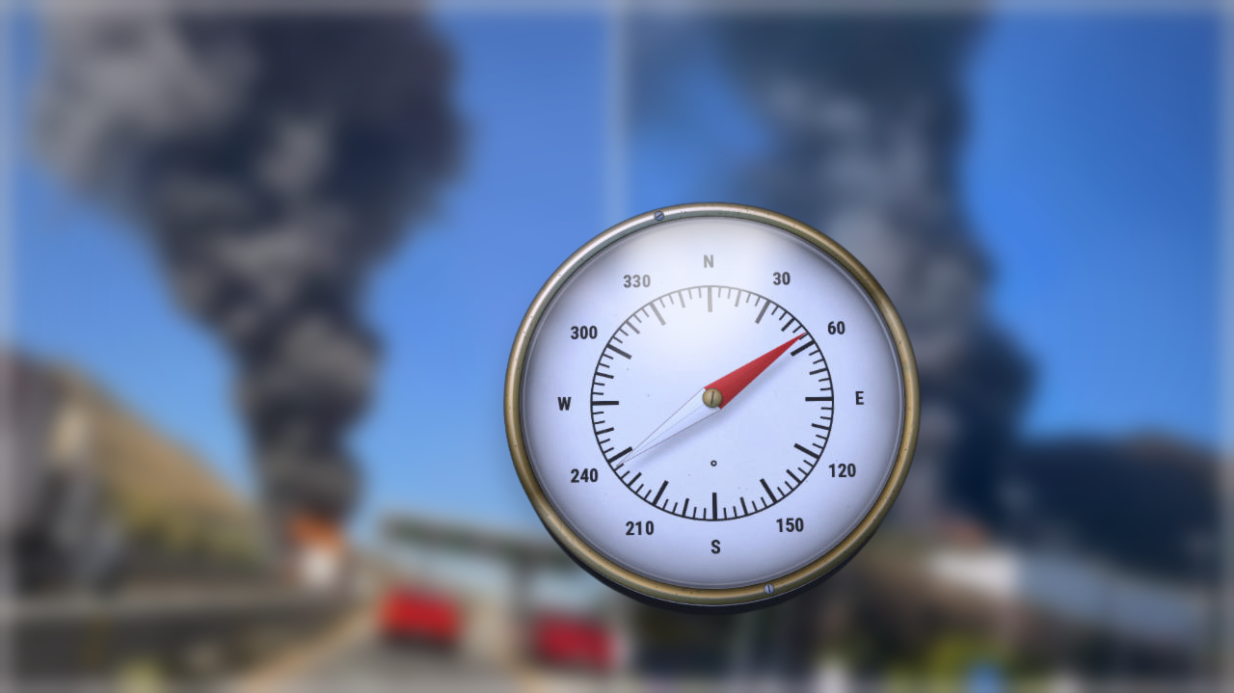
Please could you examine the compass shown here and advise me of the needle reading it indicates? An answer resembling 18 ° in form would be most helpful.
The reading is 55 °
